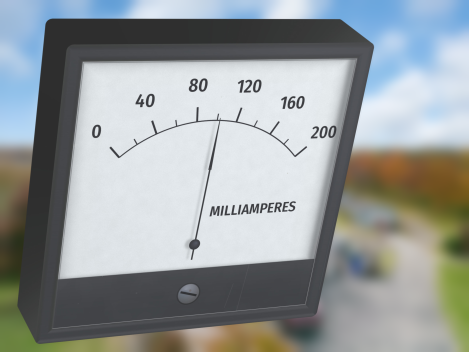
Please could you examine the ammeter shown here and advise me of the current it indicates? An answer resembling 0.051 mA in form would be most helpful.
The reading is 100 mA
